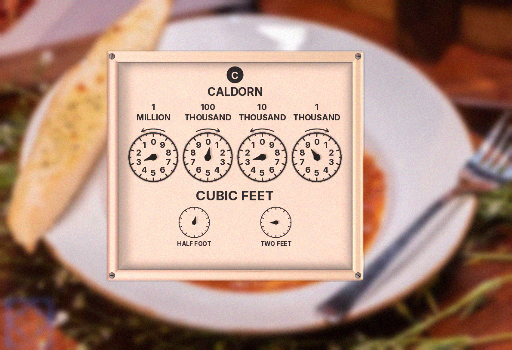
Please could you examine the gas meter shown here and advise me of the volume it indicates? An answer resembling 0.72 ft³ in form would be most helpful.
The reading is 302900 ft³
